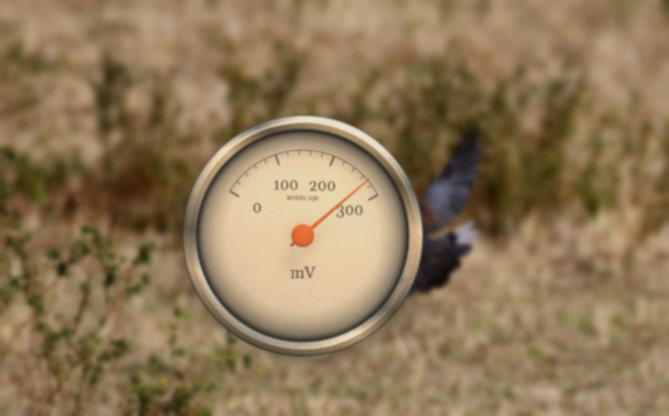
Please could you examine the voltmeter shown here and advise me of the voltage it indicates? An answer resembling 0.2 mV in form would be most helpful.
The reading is 270 mV
